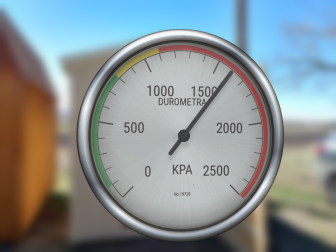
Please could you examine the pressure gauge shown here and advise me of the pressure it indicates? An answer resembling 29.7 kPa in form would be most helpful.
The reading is 1600 kPa
